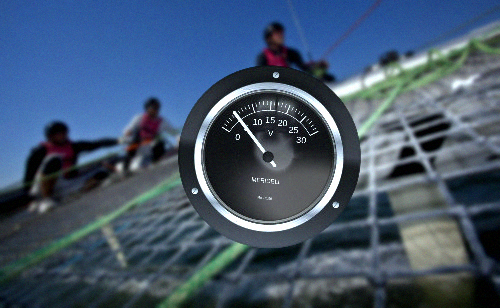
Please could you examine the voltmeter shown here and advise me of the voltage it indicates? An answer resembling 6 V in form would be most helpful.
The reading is 5 V
